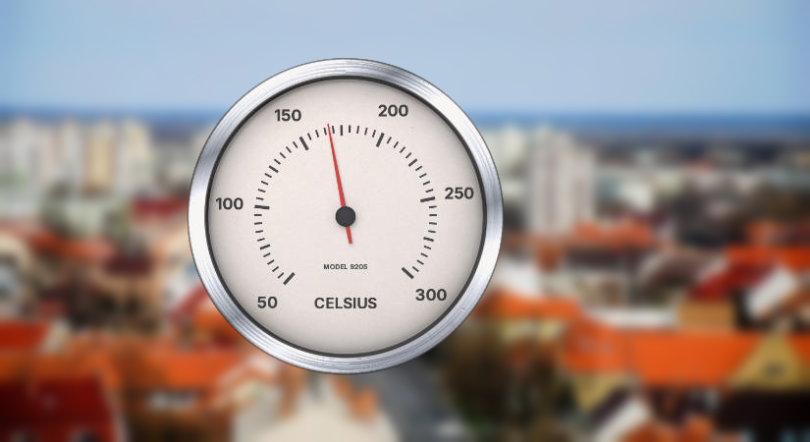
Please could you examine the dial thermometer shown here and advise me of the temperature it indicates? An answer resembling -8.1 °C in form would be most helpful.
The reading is 167.5 °C
